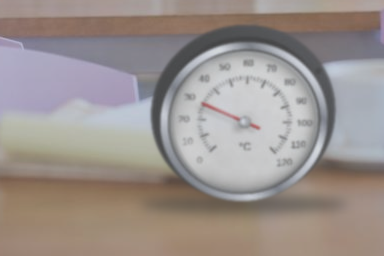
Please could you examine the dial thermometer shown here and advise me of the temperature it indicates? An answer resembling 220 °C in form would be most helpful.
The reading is 30 °C
